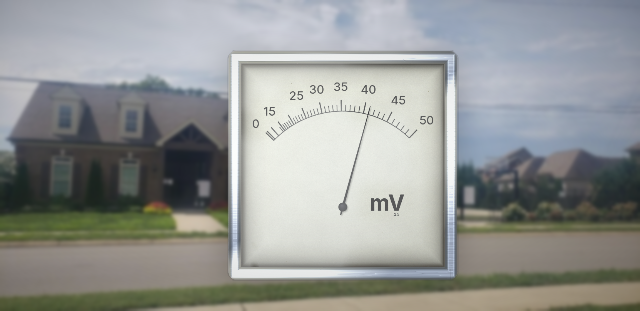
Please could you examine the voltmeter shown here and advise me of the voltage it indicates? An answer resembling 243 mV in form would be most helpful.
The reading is 41 mV
